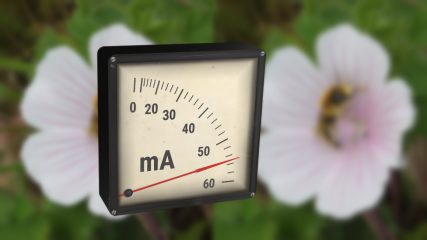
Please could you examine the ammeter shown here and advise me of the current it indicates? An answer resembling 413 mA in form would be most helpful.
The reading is 55 mA
